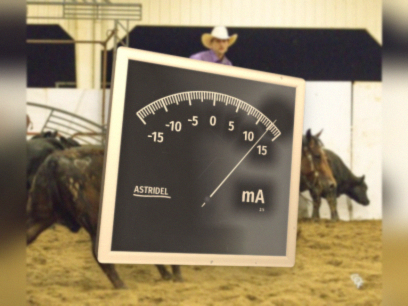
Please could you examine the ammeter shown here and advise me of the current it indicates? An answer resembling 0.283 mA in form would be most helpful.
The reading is 12.5 mA
